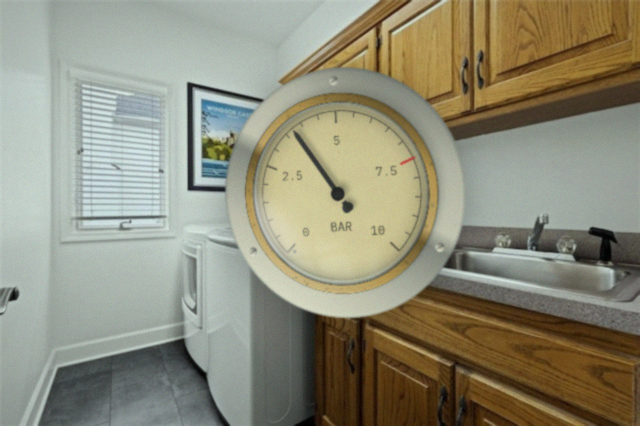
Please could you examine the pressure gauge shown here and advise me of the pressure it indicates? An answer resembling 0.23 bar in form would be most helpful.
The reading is 3.75 bar
